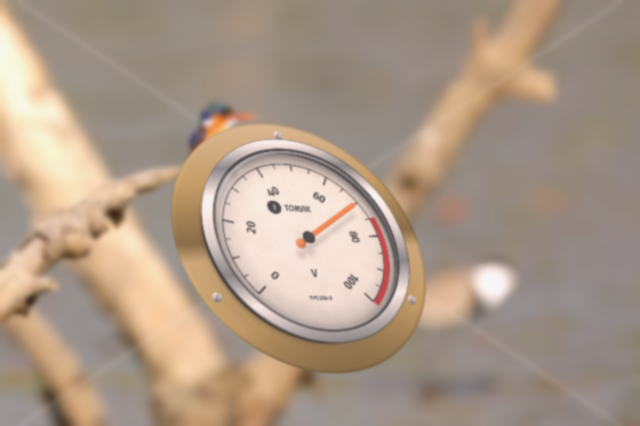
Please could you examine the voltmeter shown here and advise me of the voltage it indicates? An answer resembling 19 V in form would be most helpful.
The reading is 70 V
